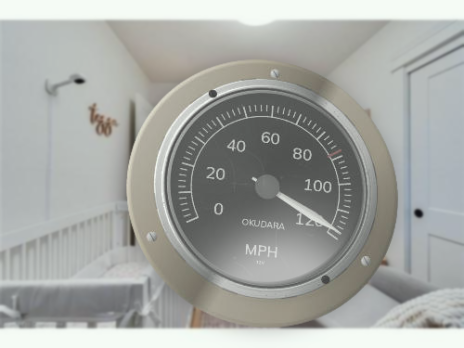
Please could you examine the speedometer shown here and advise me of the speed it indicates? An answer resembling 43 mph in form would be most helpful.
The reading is 118 mph
